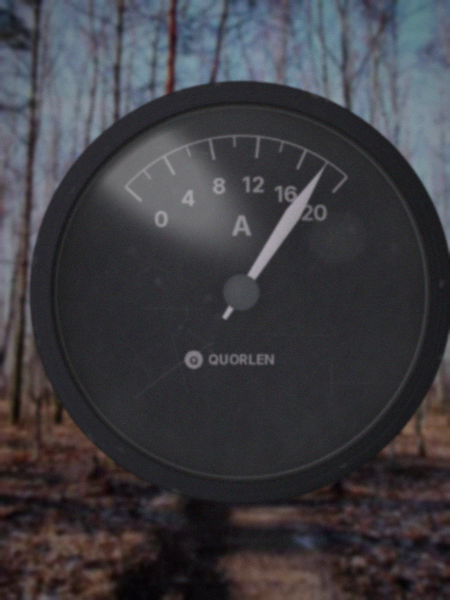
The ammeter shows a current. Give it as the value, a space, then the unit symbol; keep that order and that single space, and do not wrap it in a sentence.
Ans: 18 A
